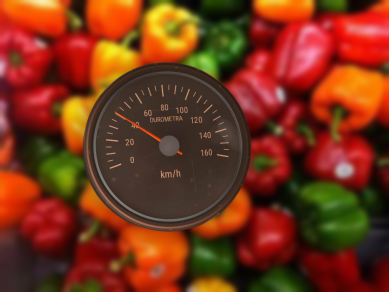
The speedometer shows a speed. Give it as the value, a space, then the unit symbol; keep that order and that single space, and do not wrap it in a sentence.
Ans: 40 km/h
